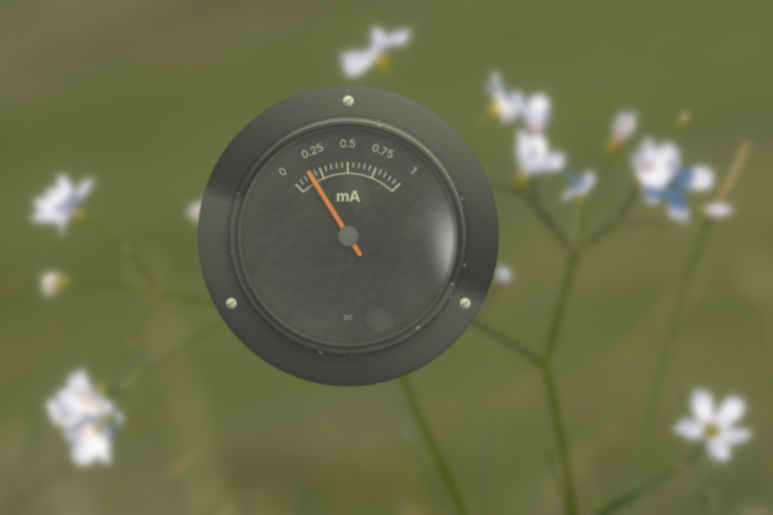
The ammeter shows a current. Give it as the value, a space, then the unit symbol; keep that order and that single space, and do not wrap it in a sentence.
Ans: 0.15 mA
